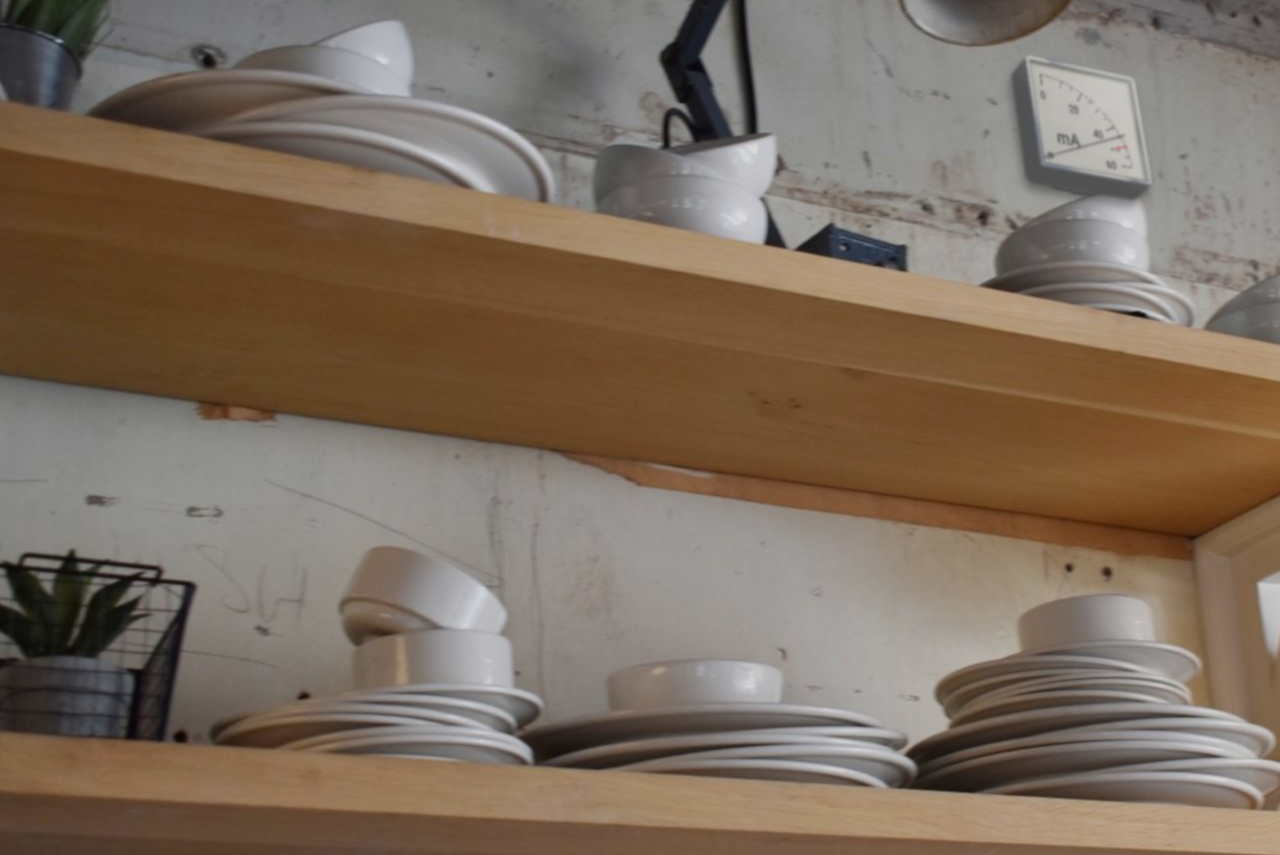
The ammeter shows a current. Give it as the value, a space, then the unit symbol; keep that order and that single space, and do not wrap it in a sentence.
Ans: 45 mA
